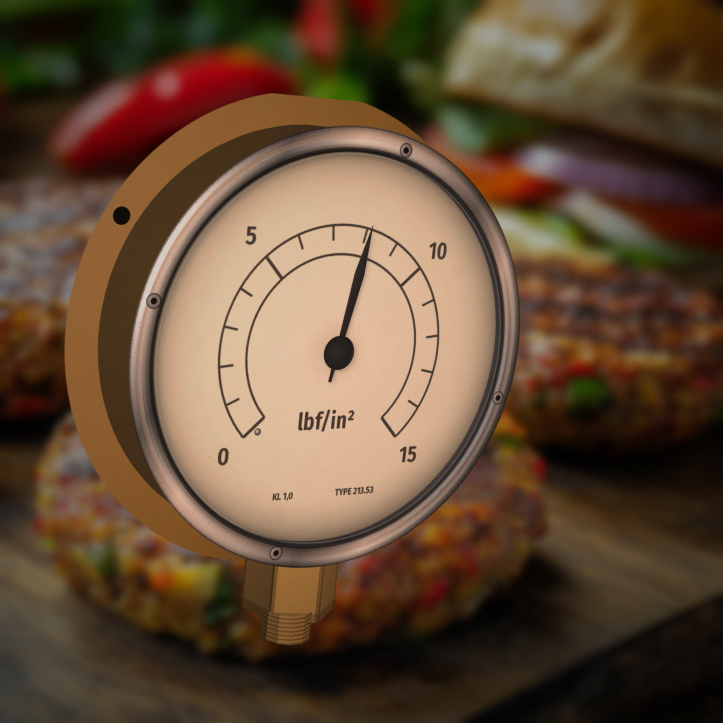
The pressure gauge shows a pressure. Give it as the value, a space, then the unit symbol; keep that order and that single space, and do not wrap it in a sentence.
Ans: 8 psi
